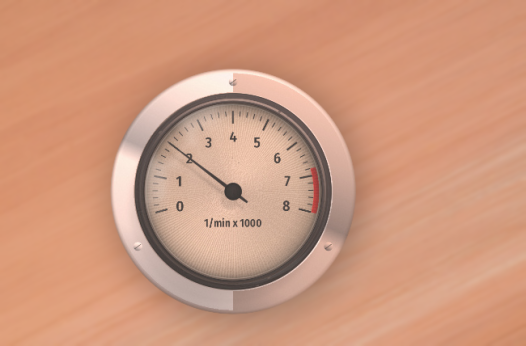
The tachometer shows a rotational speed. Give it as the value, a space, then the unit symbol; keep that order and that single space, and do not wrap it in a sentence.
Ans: 2000 rpm
